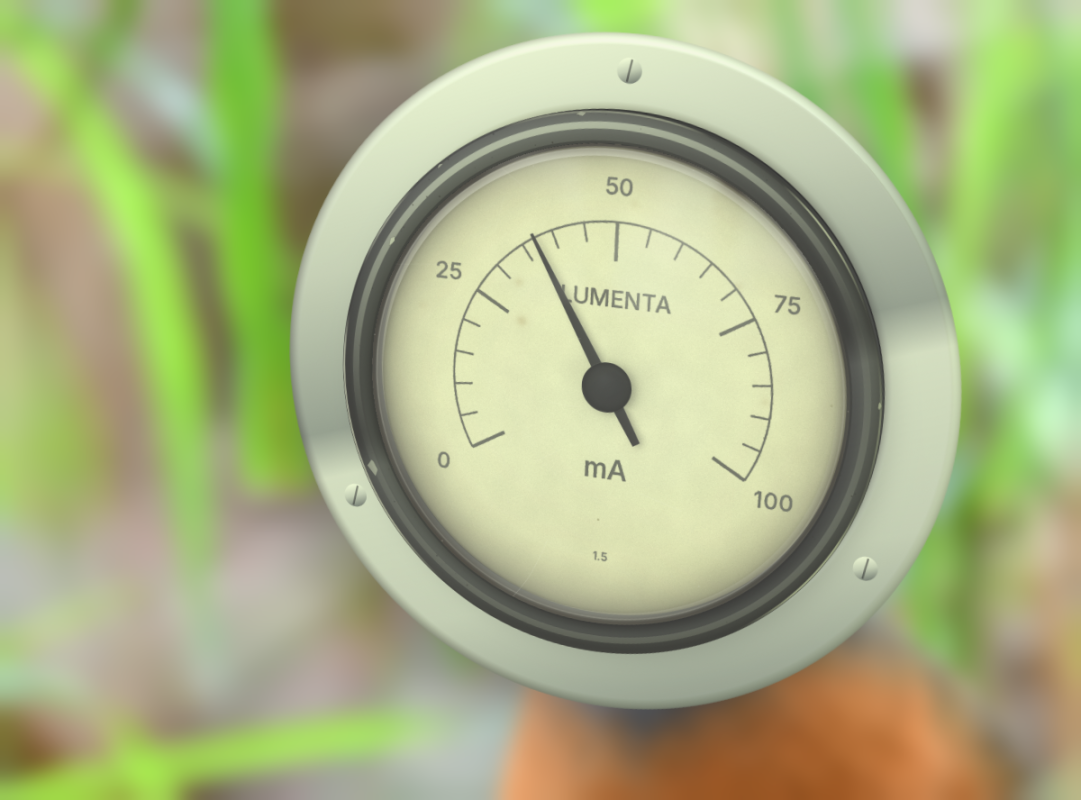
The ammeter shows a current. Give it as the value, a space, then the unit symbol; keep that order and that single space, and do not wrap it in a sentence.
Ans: 37.5 mA
